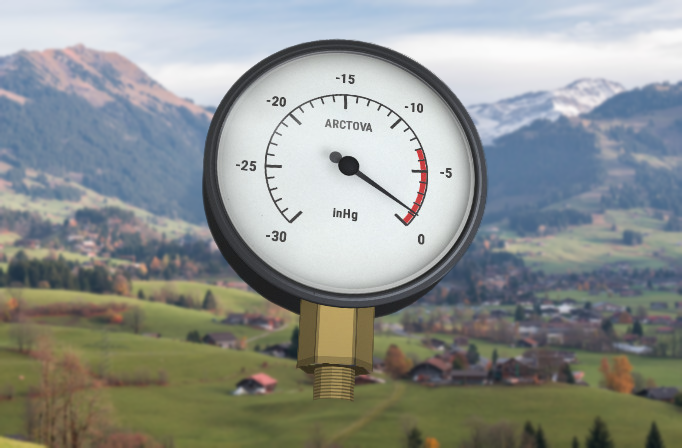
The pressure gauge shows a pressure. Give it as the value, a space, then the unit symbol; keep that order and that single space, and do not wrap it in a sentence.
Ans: -1 inHg
